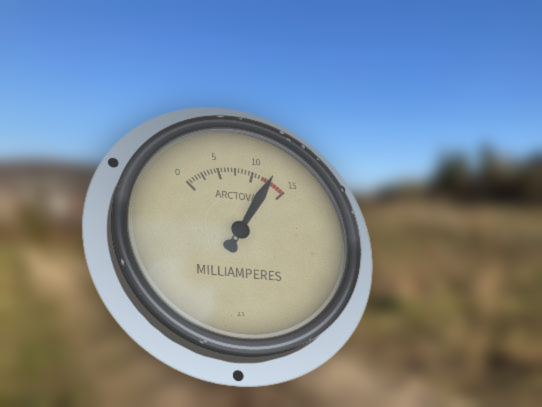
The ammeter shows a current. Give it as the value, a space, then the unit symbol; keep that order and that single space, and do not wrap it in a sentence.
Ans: 12.5 mA
